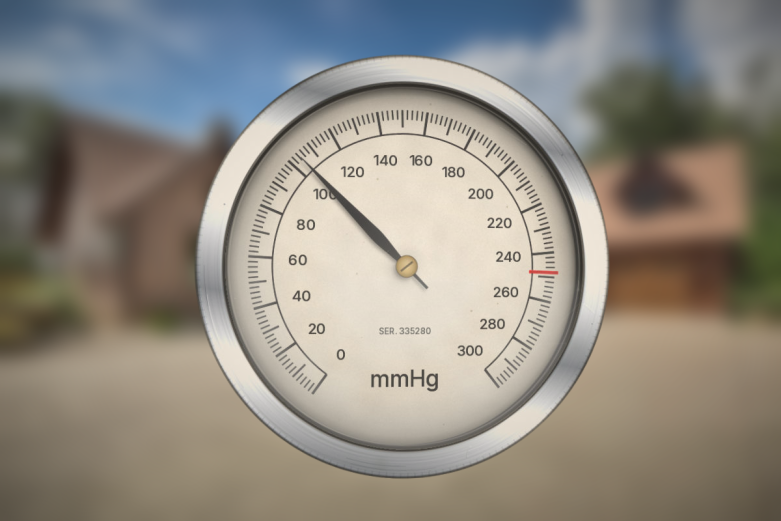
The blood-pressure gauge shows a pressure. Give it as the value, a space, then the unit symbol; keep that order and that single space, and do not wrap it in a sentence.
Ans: 104 mmHg
